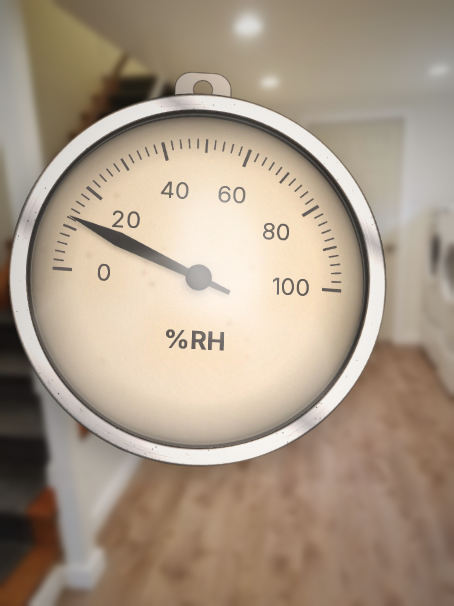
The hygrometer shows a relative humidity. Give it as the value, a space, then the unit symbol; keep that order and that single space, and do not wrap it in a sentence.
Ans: 12 %
